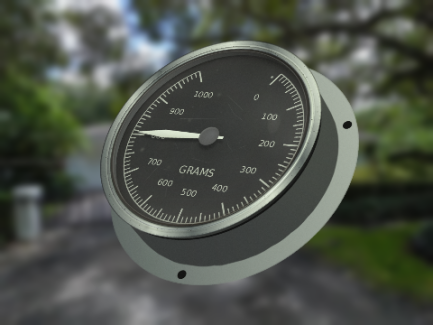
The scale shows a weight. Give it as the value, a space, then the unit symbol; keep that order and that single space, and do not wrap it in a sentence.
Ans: 800 g
